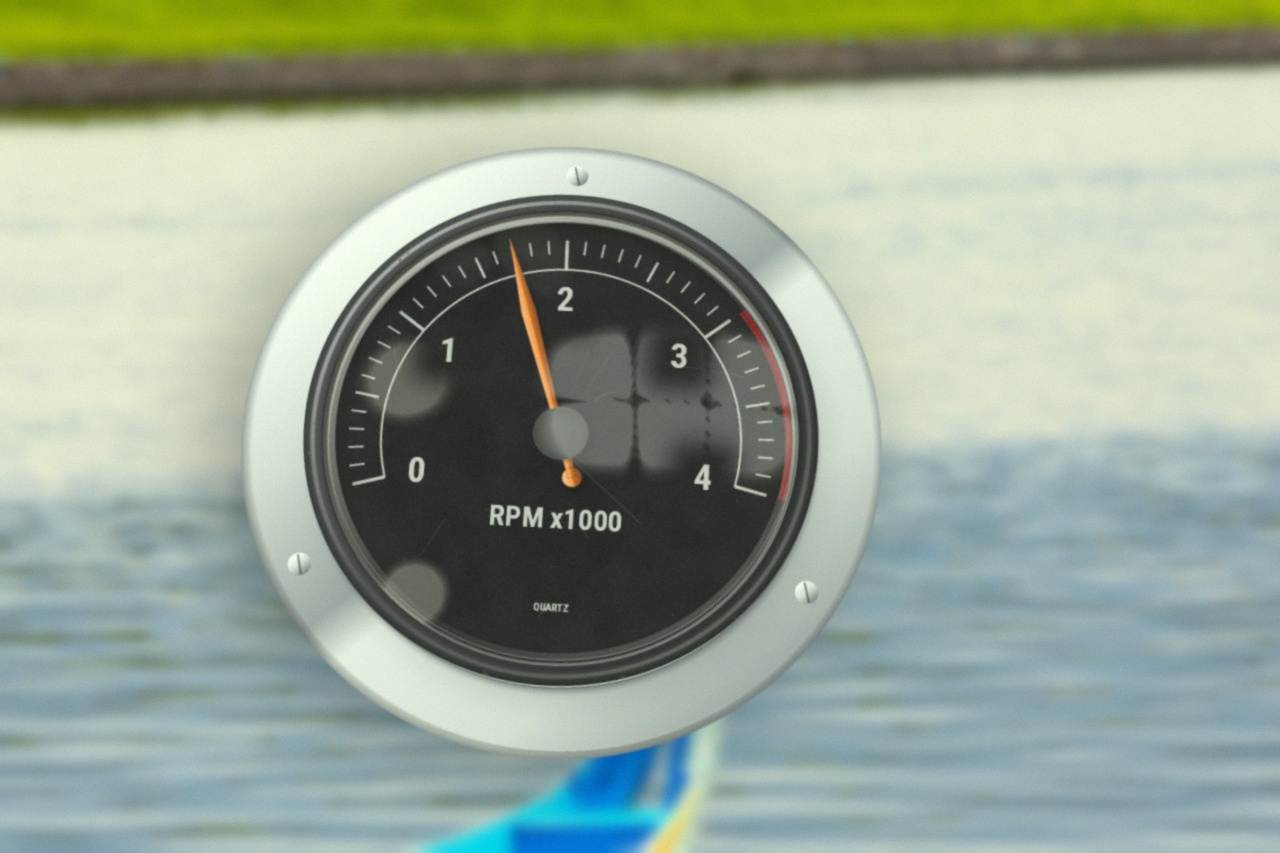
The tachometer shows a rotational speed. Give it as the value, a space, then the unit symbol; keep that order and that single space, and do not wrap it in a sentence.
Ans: 1700 rpm
